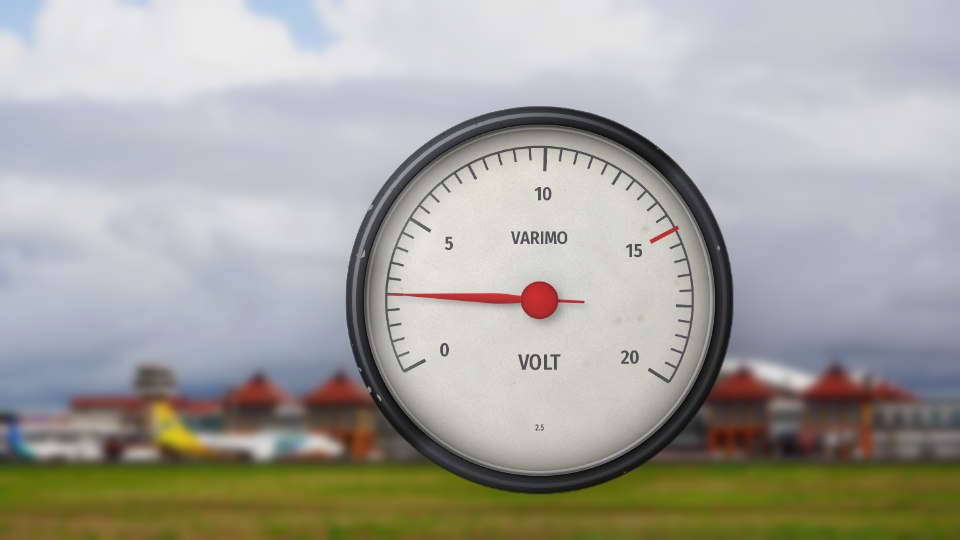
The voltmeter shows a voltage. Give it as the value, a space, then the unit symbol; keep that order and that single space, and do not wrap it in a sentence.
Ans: 2.5 V
